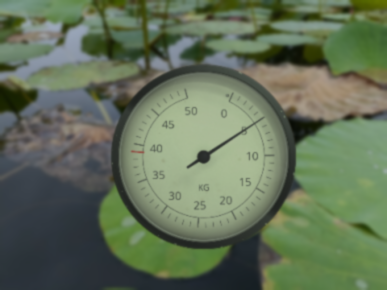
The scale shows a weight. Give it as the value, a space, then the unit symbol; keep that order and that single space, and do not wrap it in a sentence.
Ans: 5 kg
